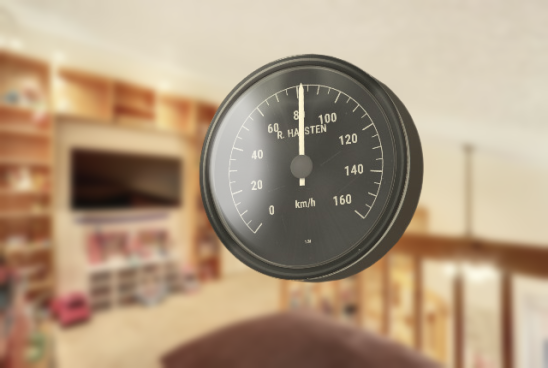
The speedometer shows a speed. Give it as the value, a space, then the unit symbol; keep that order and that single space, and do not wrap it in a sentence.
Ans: 82.5 km/h
